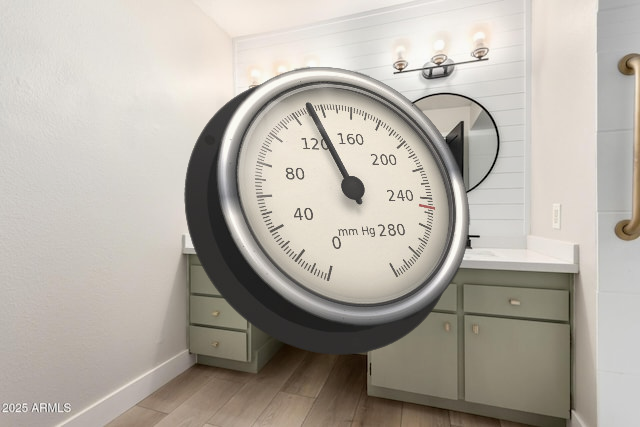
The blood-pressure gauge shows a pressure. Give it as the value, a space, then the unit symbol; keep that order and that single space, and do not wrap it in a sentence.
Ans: 130 mmHg
